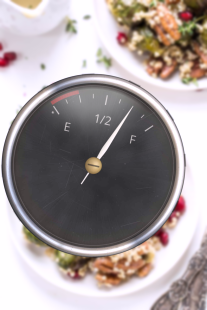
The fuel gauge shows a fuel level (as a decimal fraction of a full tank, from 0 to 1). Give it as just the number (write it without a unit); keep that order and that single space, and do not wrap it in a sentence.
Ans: 0.75
